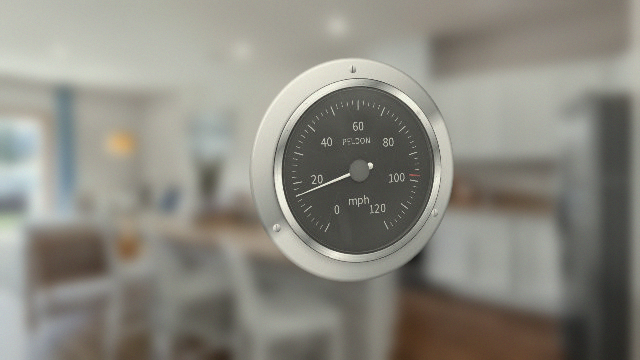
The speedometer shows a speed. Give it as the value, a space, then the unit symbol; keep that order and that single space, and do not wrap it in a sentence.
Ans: 16 mph
